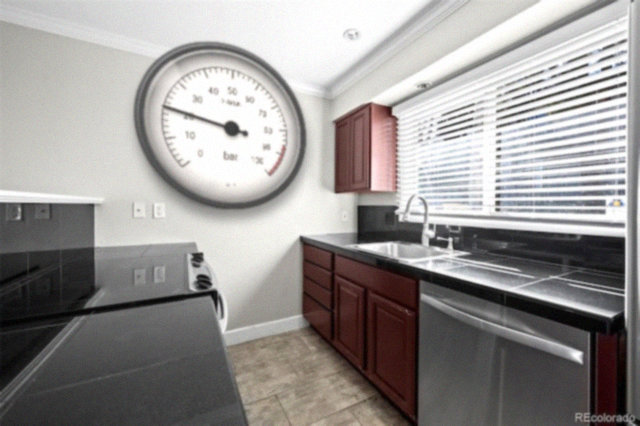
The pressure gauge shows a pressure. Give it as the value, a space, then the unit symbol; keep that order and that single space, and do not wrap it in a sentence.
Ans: 20 bar
